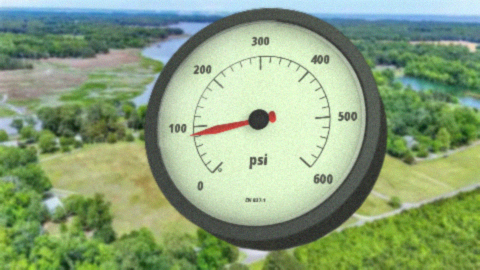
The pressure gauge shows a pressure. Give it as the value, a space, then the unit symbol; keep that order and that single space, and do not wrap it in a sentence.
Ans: 80 psi
